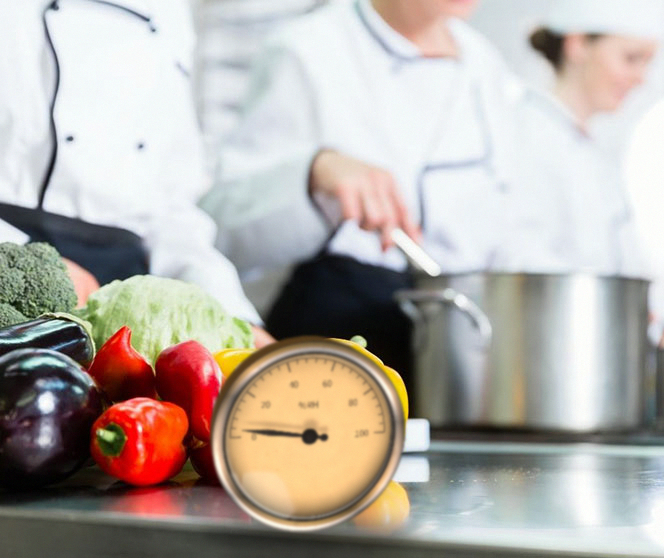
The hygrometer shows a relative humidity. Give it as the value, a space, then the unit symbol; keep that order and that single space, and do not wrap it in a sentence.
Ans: 4 %
